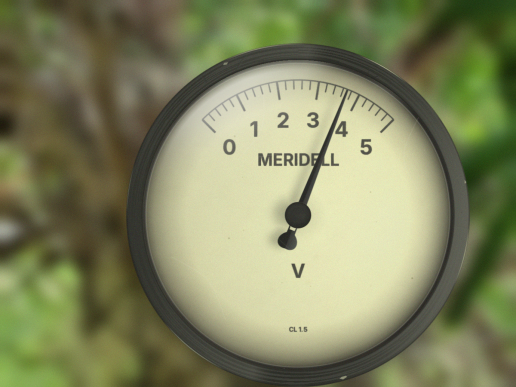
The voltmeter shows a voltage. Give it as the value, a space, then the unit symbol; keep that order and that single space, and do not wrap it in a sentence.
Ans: 3.7 V
